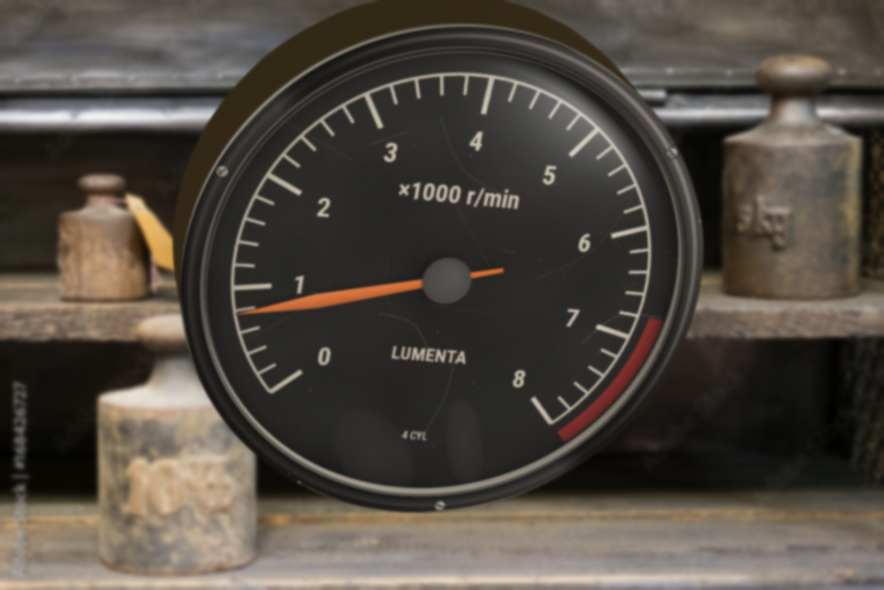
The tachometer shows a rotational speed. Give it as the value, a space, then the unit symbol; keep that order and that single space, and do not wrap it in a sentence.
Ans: 800 rpm
